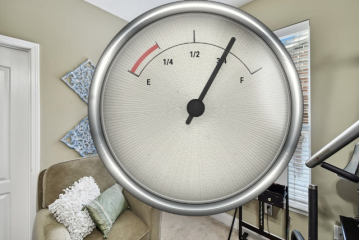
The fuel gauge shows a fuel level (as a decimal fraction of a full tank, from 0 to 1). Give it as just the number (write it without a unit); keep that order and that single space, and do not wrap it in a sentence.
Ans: 0.75
